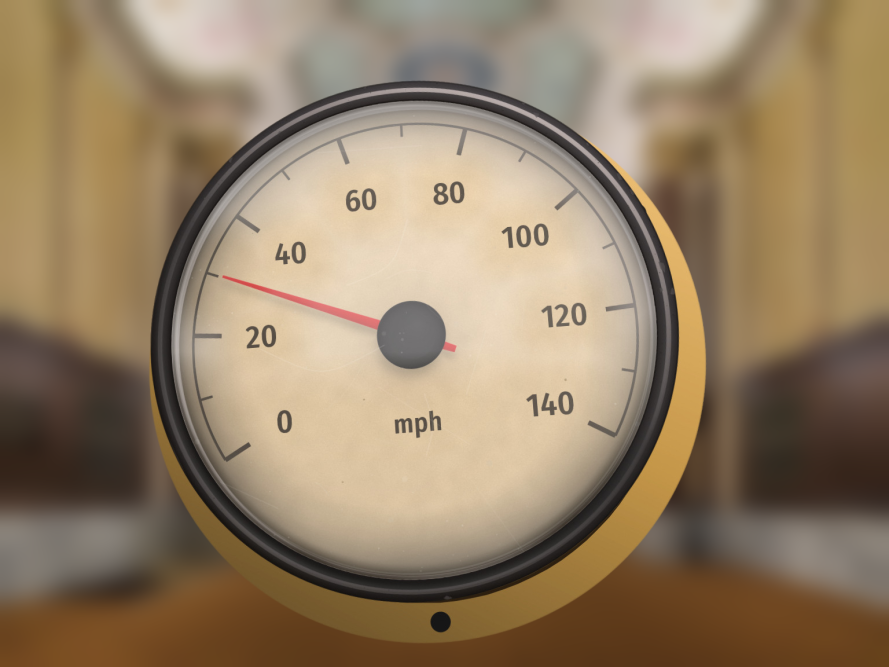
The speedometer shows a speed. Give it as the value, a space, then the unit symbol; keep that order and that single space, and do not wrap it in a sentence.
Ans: 30 mph
